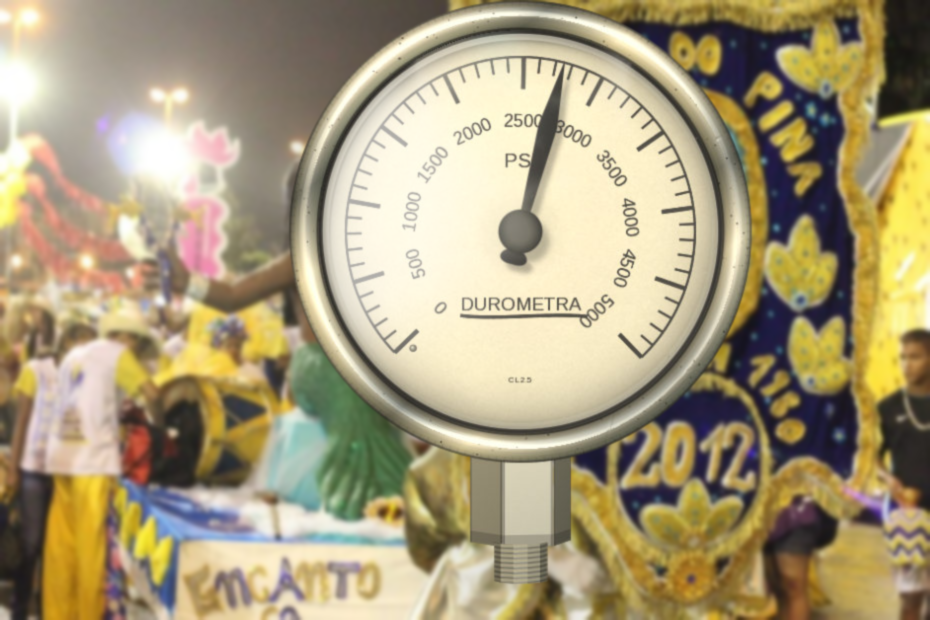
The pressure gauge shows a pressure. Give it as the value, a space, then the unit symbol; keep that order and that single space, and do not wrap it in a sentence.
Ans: 2750 psi
